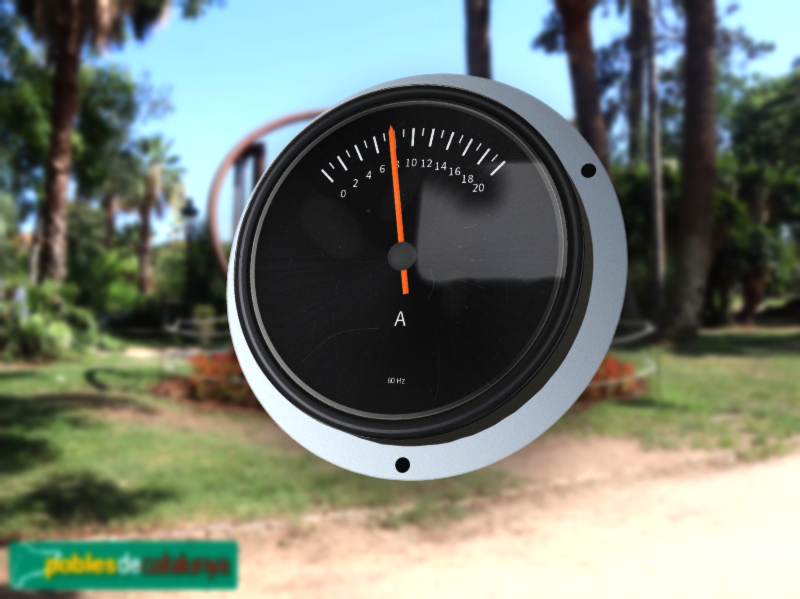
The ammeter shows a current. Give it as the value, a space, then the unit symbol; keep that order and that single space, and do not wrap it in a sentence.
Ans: 8 A
